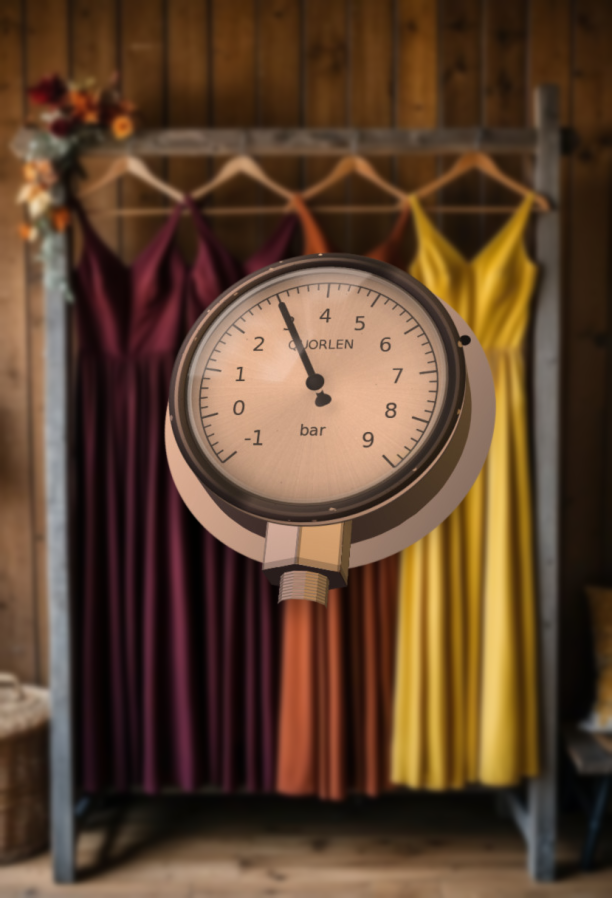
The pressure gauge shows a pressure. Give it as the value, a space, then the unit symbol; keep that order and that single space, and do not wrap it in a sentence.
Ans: 3 bar
